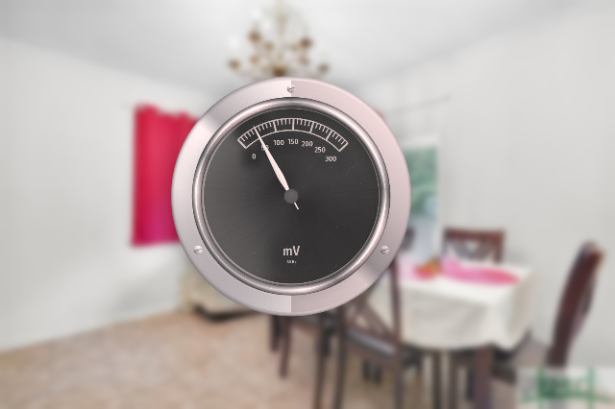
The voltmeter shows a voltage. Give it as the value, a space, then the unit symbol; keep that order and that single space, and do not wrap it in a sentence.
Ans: 50 mV
